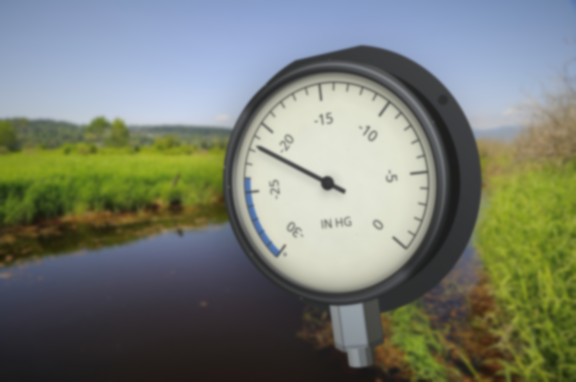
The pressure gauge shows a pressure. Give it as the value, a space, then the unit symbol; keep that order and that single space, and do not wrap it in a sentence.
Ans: -21.5 inHg
